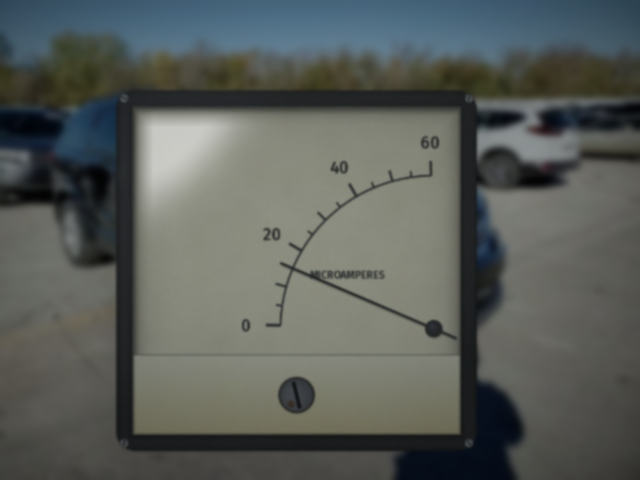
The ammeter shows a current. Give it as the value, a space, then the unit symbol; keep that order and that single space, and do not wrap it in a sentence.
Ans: 15 µA
